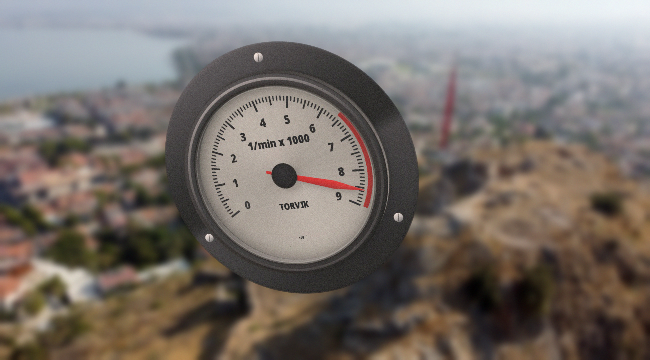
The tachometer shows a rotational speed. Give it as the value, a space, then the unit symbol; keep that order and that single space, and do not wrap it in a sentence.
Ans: 8500 rpm
